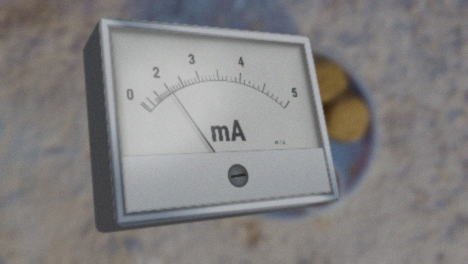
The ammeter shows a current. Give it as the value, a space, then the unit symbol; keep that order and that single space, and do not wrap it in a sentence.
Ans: 2 mA
